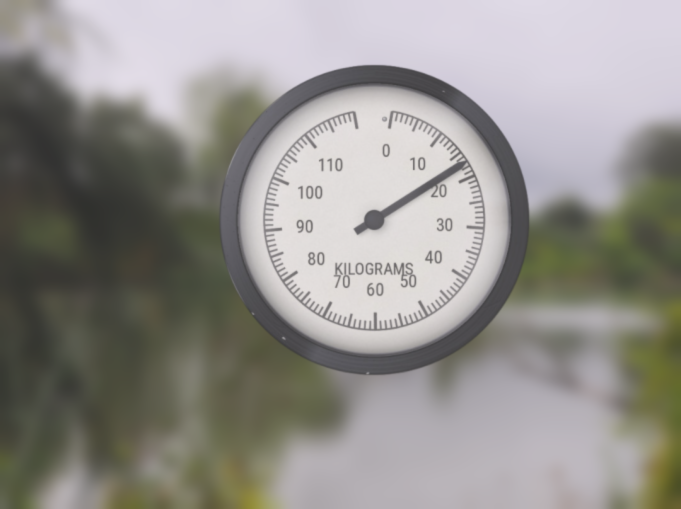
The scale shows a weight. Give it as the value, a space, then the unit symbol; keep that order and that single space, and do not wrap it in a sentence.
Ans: 17 kg
